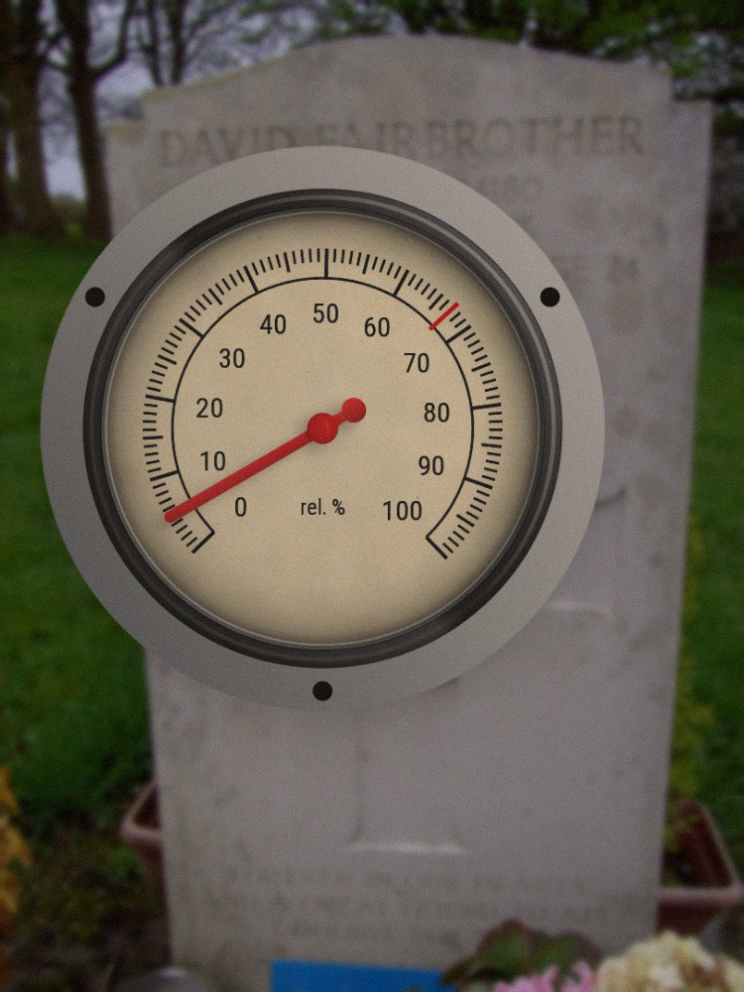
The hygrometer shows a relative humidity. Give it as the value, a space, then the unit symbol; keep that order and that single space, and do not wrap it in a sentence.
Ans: 5 %
